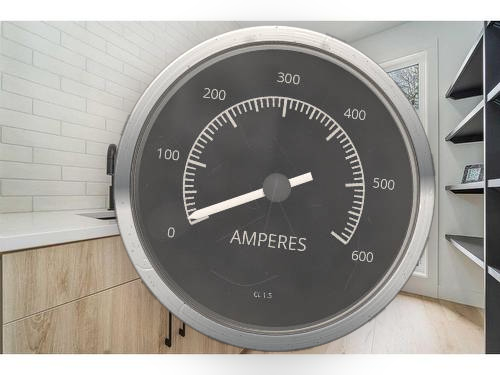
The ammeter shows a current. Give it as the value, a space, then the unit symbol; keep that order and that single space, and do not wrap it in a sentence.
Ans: 10 A
